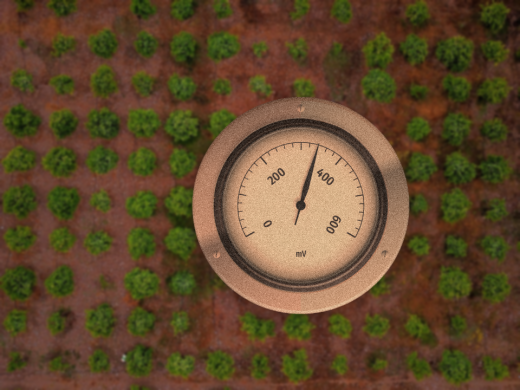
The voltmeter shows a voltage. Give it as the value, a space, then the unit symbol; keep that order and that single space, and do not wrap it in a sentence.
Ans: 340 mV
